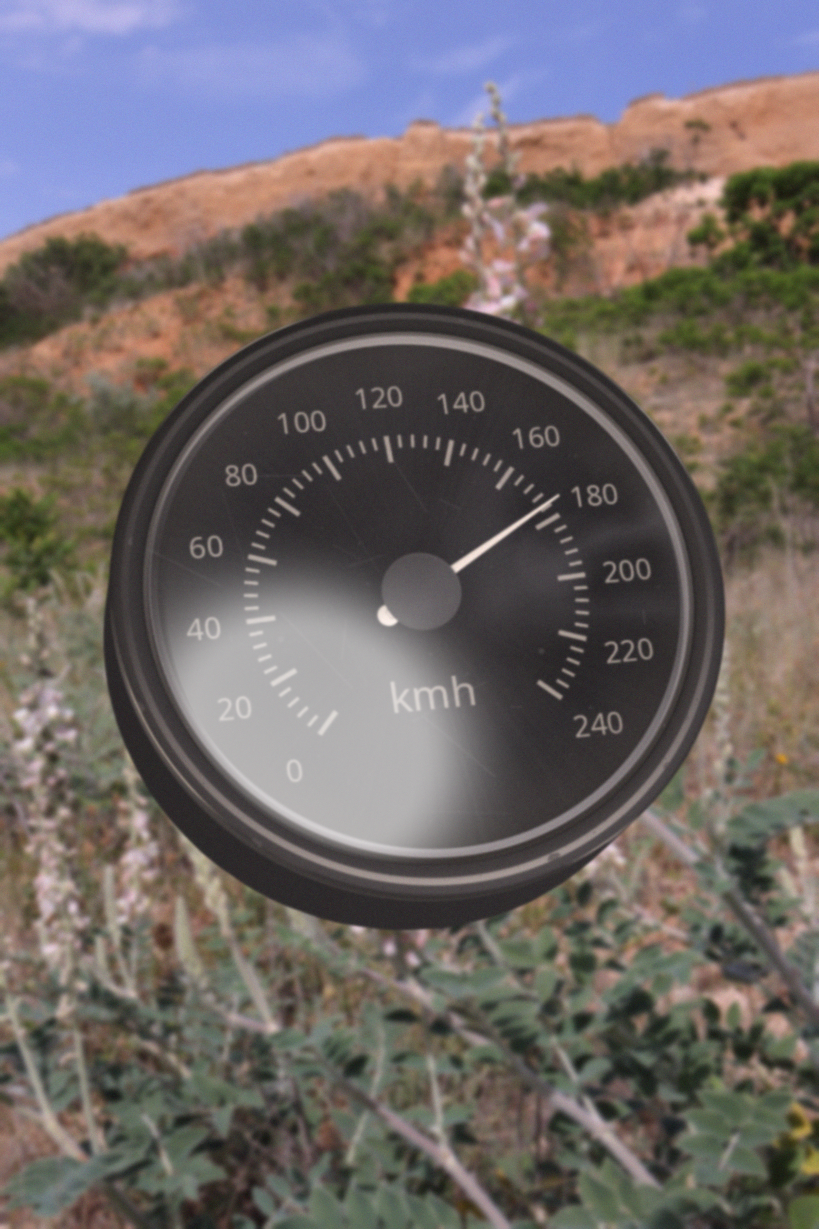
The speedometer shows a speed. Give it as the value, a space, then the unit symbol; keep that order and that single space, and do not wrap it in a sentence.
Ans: 176 km/h
